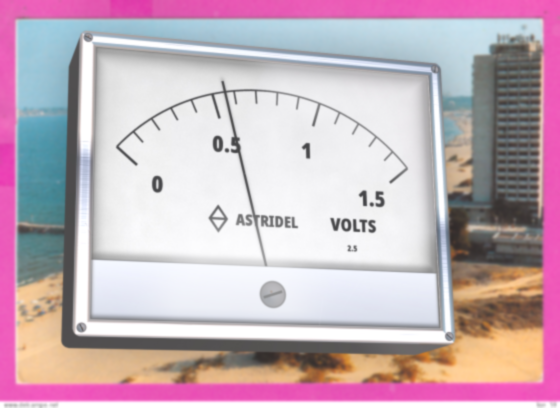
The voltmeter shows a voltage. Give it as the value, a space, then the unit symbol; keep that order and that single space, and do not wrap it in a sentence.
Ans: 0.55 V
